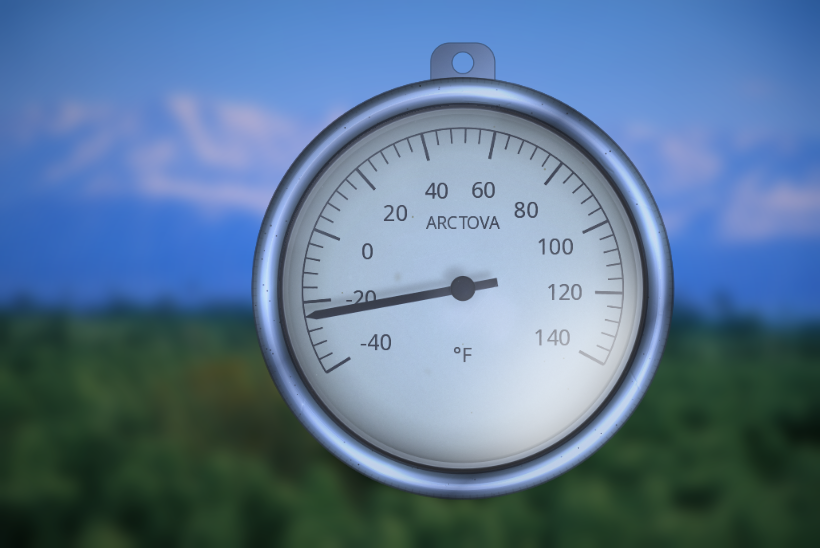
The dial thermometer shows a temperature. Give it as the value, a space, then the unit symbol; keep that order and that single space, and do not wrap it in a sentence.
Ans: -24 °F
